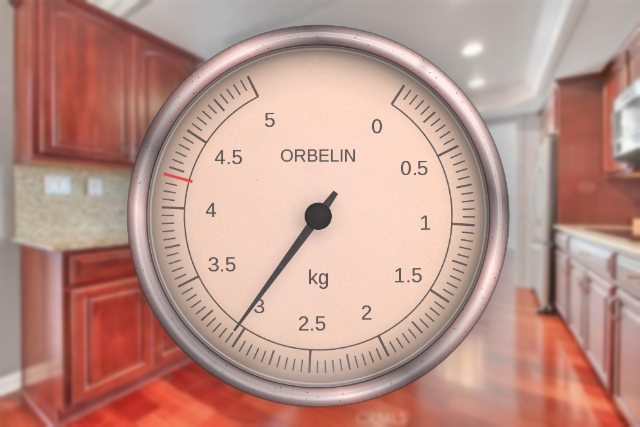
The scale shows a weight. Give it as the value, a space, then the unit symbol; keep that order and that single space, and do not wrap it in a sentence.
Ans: 3.05 kg
